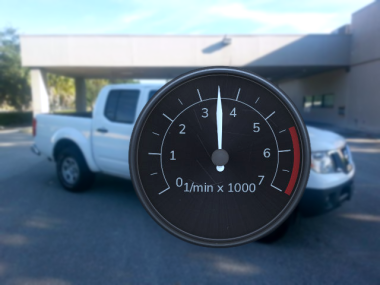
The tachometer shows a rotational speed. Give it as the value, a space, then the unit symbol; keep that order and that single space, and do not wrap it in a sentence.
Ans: 3500 rpm
